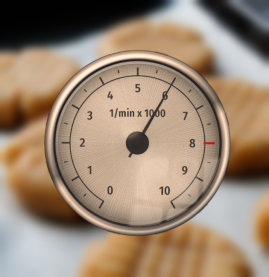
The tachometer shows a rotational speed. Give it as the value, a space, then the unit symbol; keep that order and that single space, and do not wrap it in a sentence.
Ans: 6000 rpm
